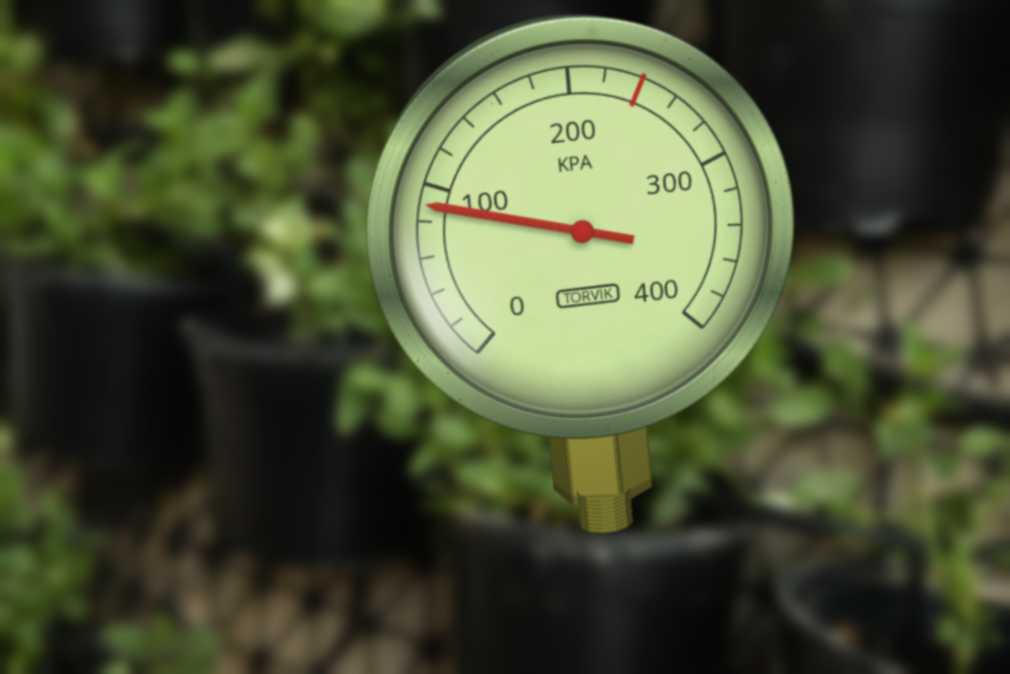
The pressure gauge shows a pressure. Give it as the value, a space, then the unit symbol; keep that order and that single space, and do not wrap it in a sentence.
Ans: 90 kPa
